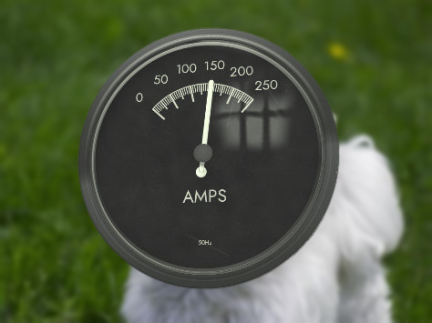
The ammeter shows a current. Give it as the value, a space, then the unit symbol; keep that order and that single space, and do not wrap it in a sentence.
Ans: 150 A
